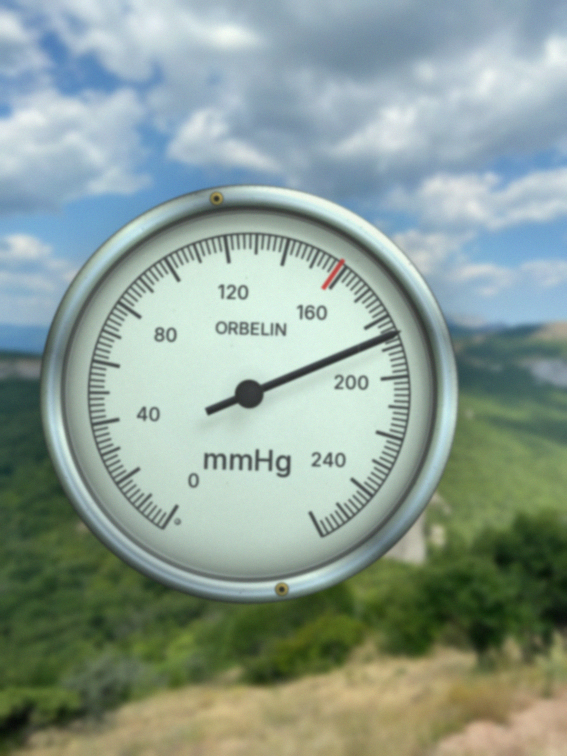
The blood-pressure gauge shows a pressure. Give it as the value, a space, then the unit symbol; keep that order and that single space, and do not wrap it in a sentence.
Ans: 186 mmHg
